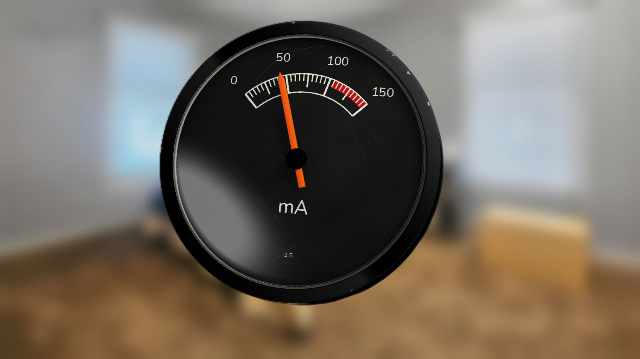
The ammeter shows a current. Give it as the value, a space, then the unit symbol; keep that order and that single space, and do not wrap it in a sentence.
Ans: 45 mA
